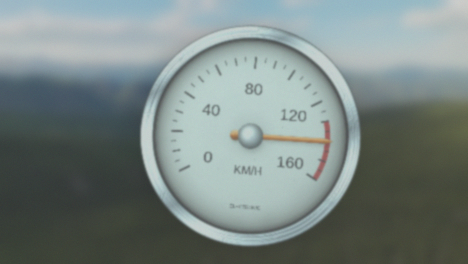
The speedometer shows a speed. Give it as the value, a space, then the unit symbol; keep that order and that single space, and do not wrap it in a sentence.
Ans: 140 km/h
